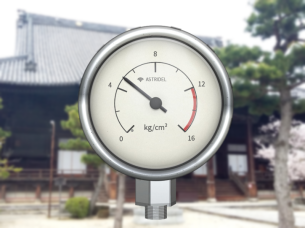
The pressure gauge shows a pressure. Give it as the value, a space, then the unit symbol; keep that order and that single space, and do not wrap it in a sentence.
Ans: 5 kg/cm²
